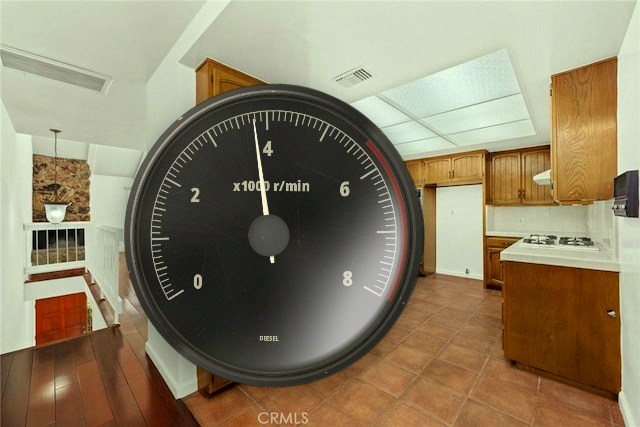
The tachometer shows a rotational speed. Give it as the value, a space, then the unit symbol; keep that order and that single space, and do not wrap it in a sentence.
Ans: 3800 rpm
